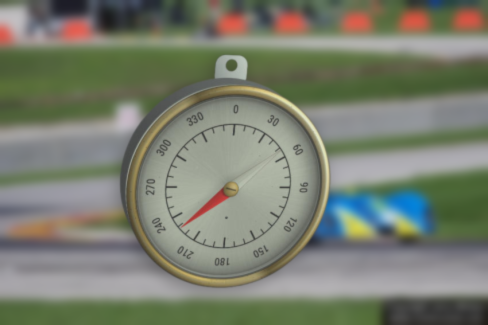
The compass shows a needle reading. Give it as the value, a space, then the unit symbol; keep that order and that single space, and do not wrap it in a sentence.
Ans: 230 °
